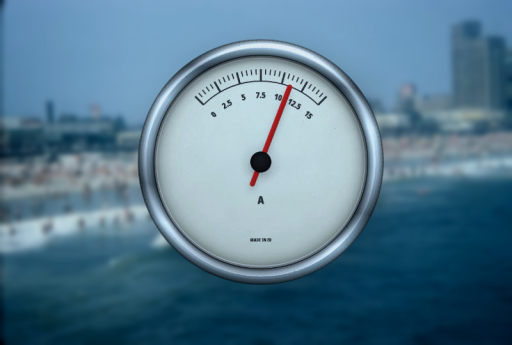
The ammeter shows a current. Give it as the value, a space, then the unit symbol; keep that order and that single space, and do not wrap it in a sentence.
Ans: 11 A
